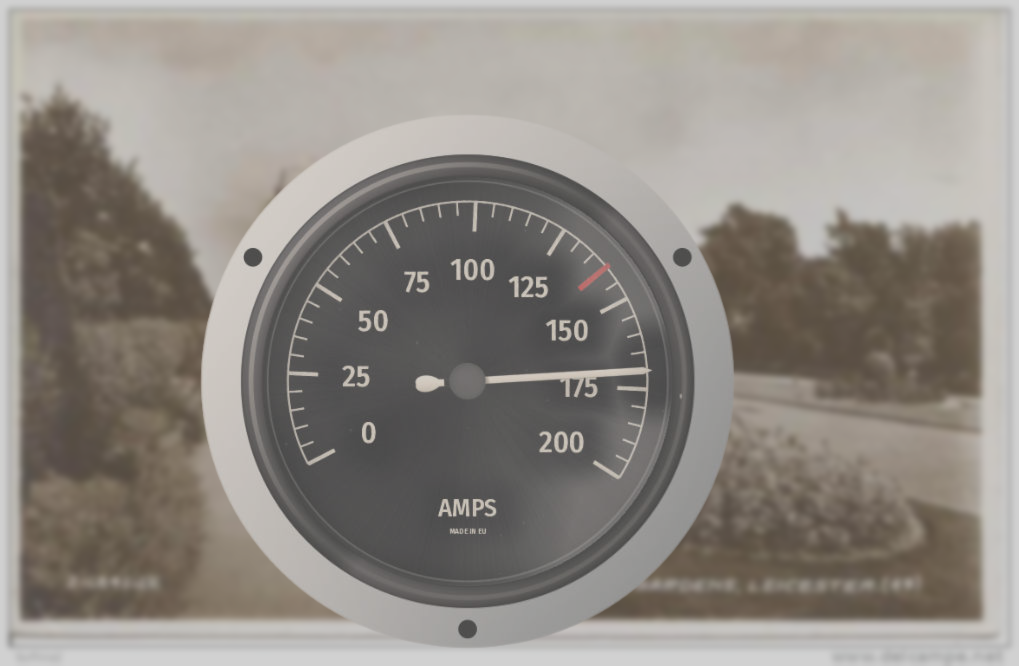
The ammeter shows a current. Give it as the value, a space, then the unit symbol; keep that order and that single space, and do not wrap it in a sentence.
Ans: 170 A
